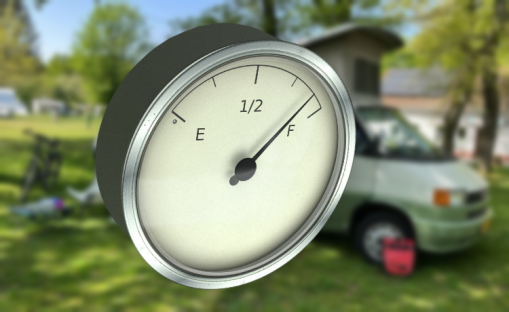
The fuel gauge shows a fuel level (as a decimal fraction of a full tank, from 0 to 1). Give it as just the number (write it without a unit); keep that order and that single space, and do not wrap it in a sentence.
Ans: 0.875
